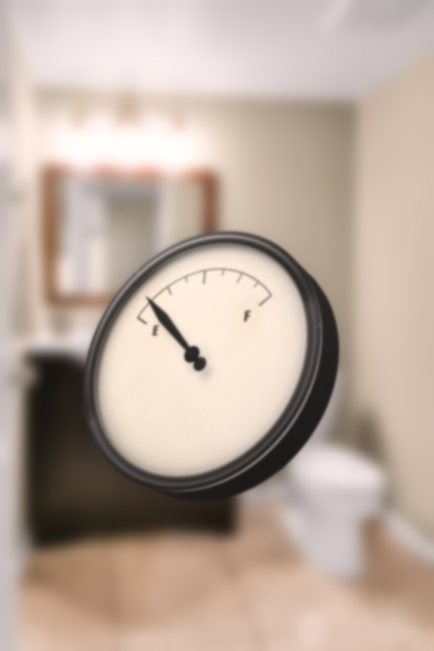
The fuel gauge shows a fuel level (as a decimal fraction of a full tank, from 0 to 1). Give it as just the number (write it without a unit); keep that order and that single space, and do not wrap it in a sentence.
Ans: 0.125
